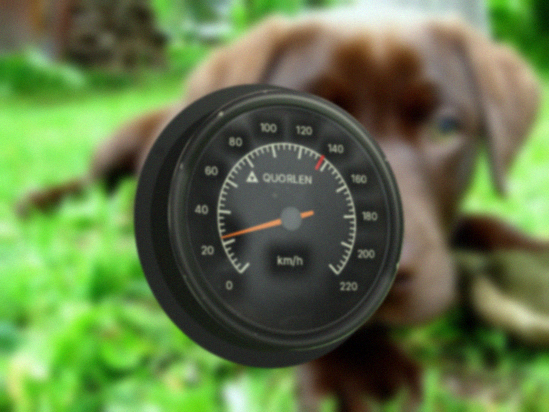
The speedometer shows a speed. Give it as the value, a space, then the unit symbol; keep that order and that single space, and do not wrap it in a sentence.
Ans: 24 km/h
